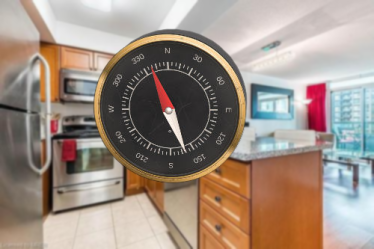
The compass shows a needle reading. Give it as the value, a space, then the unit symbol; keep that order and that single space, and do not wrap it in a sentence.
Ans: 340 °
